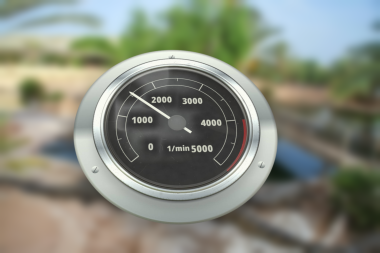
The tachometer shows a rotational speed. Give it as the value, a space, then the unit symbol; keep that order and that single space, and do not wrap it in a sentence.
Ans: 1500 rpm
